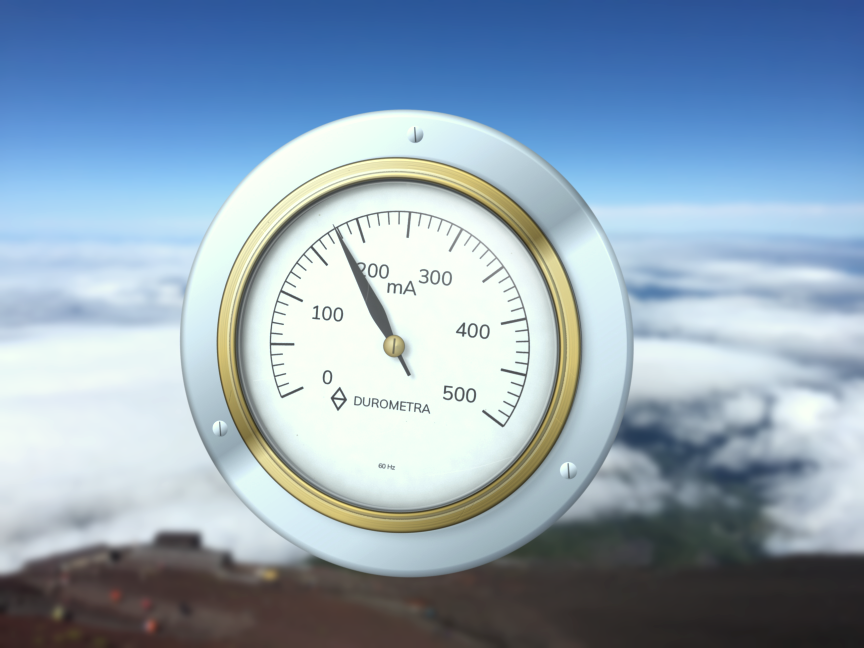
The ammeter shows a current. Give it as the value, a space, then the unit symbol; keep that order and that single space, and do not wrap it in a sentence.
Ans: 180 mA
